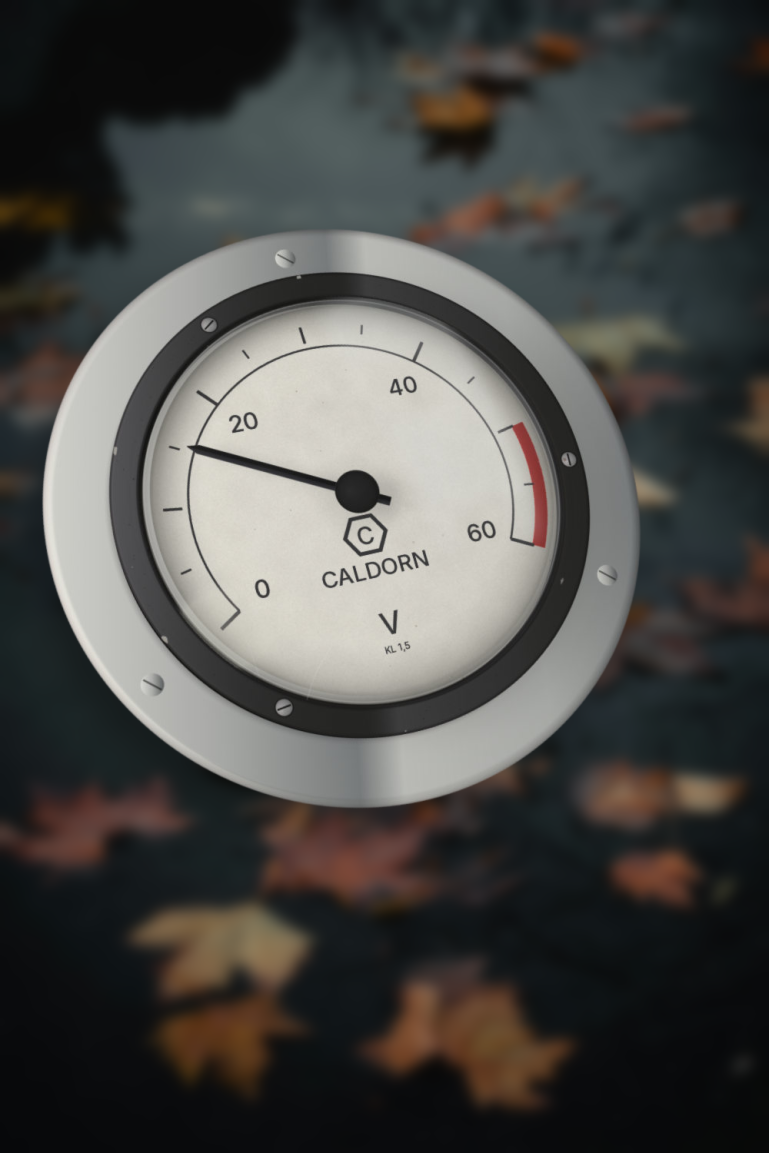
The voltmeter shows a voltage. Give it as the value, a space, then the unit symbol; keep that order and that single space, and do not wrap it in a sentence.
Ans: 15 V
